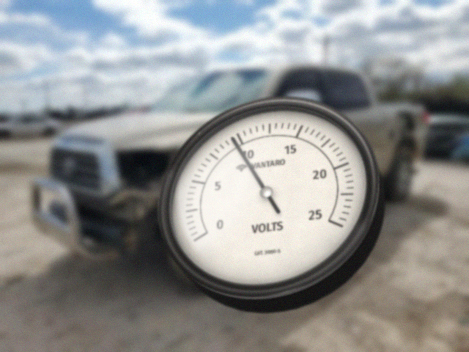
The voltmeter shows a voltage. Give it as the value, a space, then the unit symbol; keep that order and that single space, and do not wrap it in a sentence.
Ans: 9.5 V
